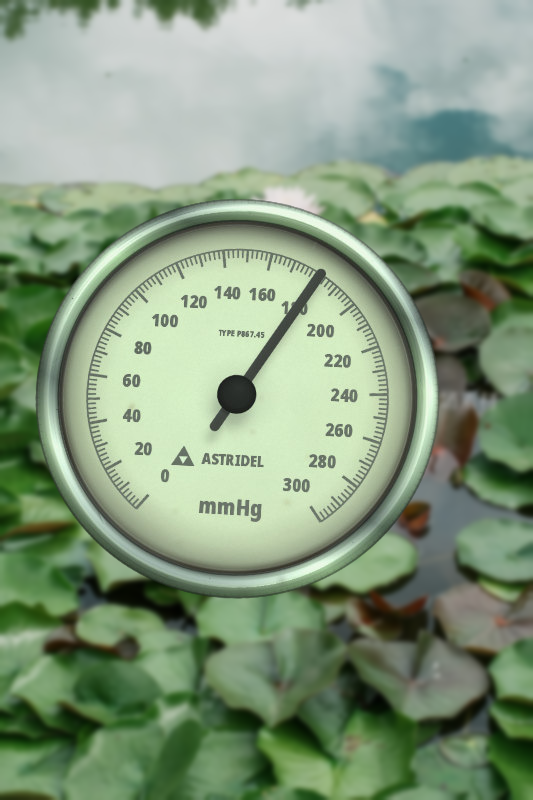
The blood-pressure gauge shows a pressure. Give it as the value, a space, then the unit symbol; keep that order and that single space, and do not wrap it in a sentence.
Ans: 182 mmHg
